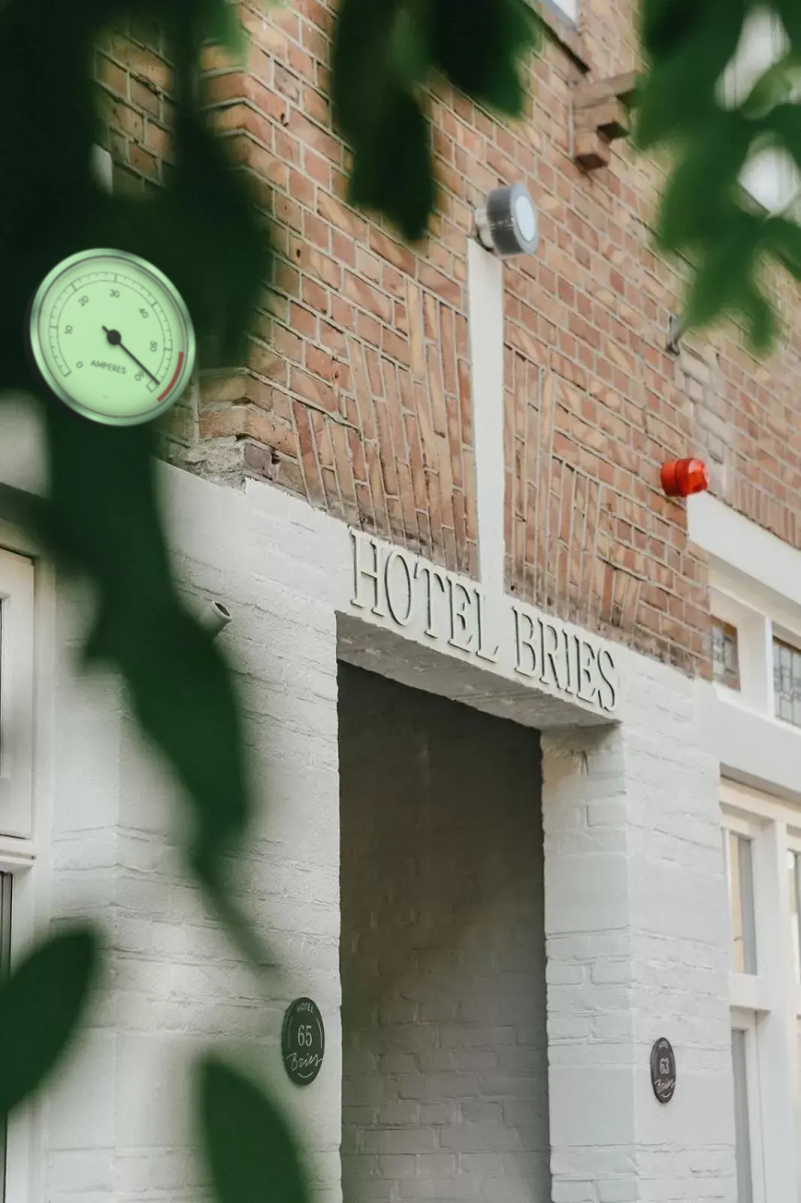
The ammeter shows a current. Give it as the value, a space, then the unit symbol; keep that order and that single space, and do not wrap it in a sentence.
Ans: 58 A
